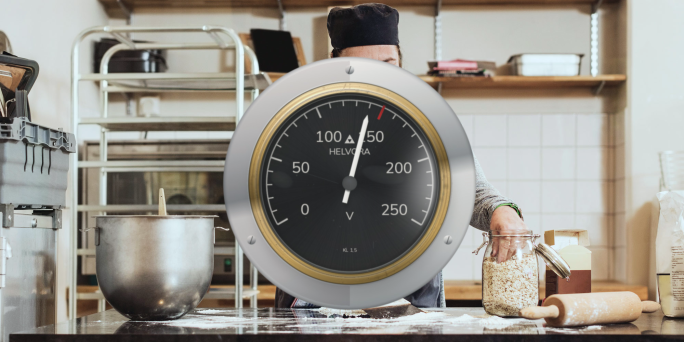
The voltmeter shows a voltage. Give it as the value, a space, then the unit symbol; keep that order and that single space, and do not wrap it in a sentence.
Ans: 140 V
